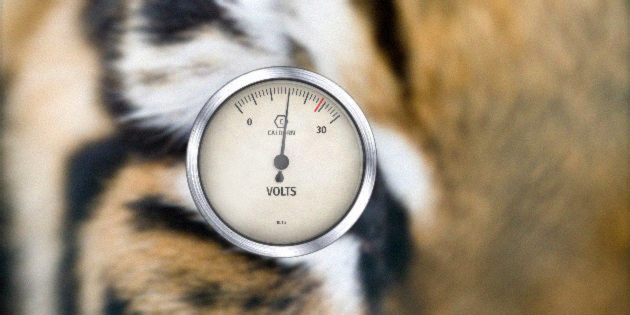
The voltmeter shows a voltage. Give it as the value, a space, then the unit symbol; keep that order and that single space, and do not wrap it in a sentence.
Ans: 15 V
